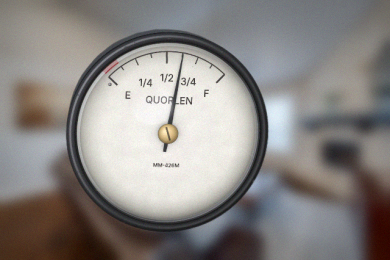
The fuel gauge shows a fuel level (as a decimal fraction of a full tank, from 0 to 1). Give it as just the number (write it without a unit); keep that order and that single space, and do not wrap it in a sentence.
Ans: 0.625
